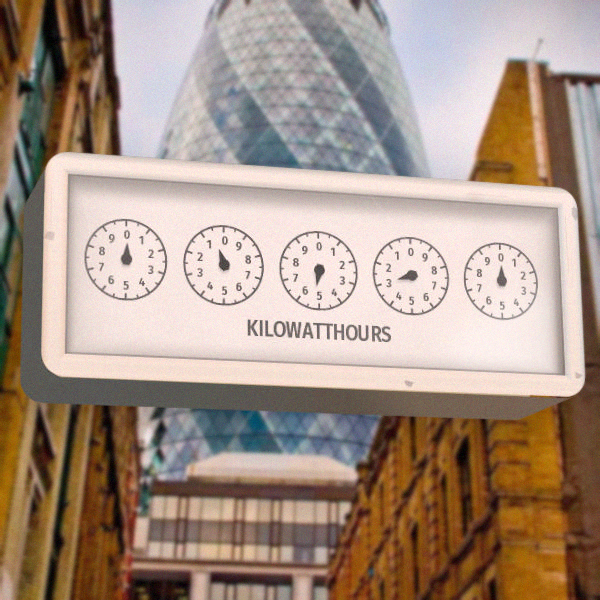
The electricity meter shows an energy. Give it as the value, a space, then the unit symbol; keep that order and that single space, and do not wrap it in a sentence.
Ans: 530 kWh
